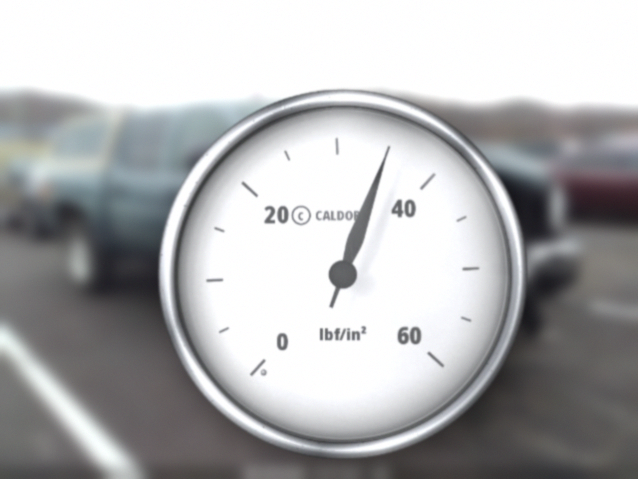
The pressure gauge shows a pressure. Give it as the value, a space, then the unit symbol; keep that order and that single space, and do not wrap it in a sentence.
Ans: 35 psi
